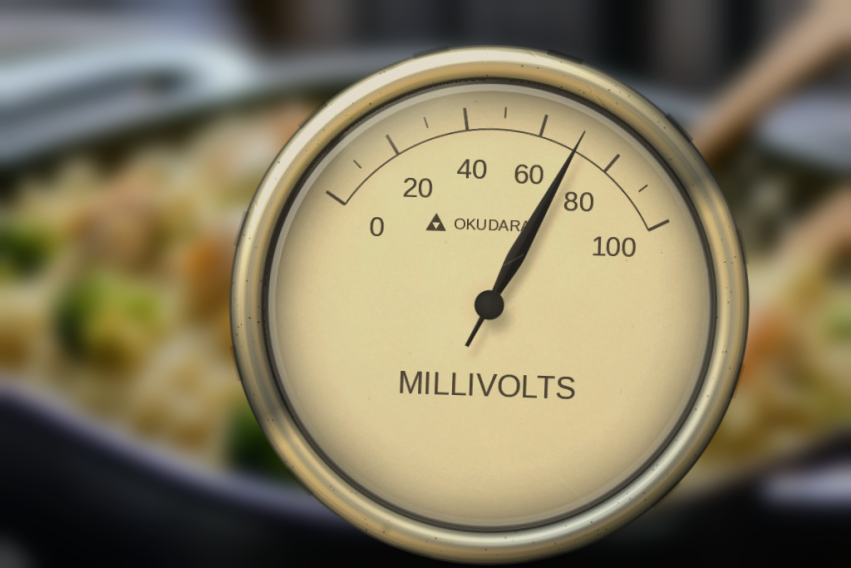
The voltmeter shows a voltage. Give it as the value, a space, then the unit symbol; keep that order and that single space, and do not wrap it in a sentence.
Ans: 70 mV
